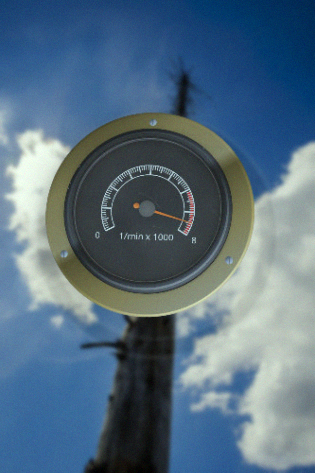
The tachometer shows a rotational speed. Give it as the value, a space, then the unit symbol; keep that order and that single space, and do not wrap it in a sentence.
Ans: 7500 rpm
